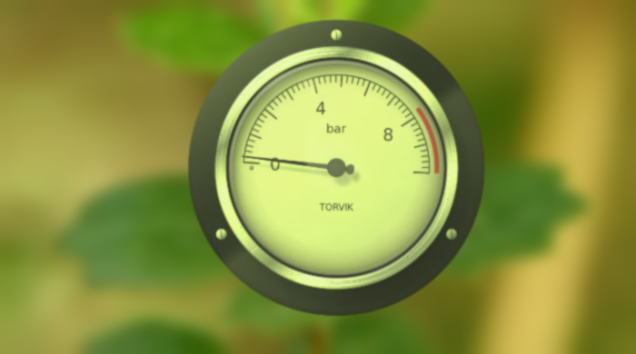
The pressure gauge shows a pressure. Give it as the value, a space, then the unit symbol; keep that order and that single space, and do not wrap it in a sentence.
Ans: 0.2 bar
